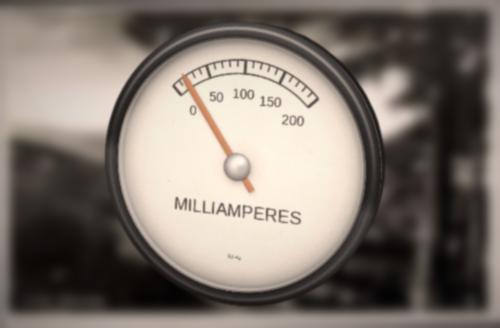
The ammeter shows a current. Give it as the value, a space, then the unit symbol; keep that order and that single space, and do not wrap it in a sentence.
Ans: 20 mA
